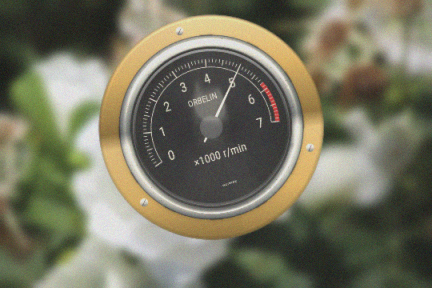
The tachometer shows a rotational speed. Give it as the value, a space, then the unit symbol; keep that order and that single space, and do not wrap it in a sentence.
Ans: 5000 rpm
